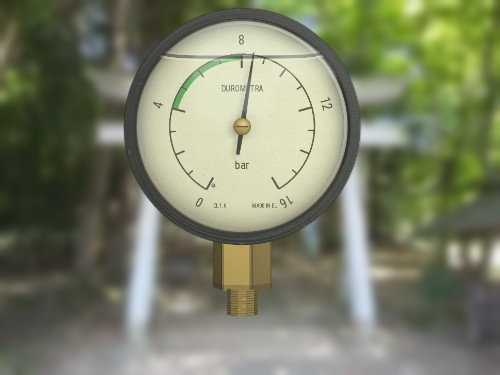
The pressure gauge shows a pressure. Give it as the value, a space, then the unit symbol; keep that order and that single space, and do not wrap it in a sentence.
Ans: 8.5 bar
